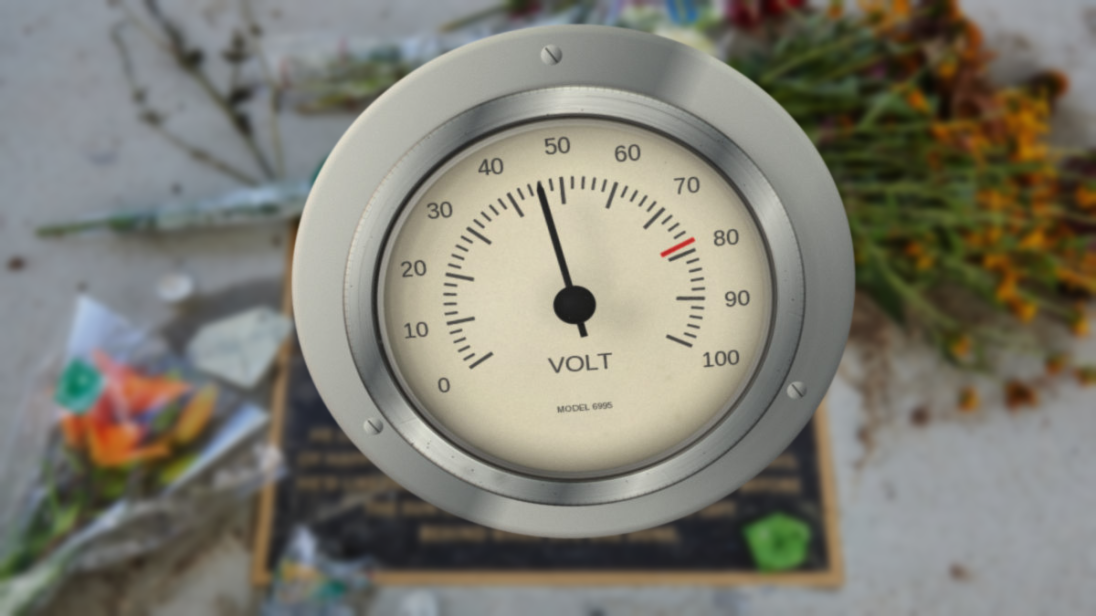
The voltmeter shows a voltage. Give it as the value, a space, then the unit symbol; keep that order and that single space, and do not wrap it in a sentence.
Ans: 46 V
